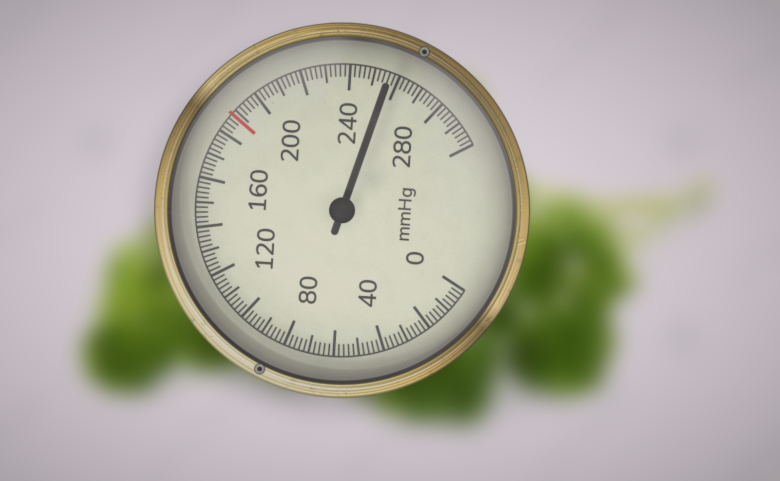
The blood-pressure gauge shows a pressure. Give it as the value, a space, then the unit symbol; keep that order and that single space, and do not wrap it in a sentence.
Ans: 256 mmHg
